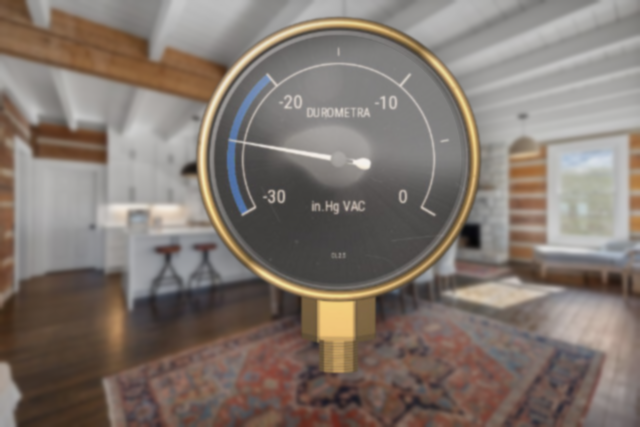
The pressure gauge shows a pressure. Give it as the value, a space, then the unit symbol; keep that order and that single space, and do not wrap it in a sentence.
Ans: -25 inHg
